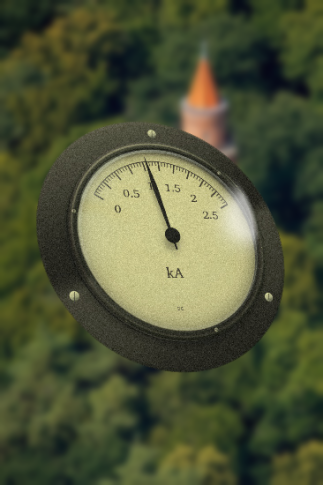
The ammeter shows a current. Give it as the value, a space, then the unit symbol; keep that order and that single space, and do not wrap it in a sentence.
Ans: 1 kA
